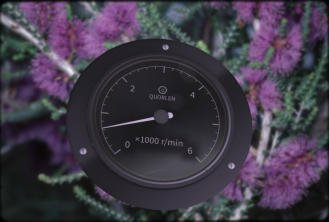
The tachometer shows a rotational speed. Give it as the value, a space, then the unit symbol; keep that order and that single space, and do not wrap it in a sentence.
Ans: 600 rpm
